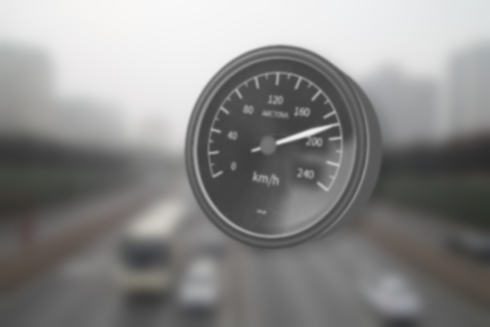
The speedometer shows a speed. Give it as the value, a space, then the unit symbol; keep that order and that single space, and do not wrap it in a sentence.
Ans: 190 km/h
